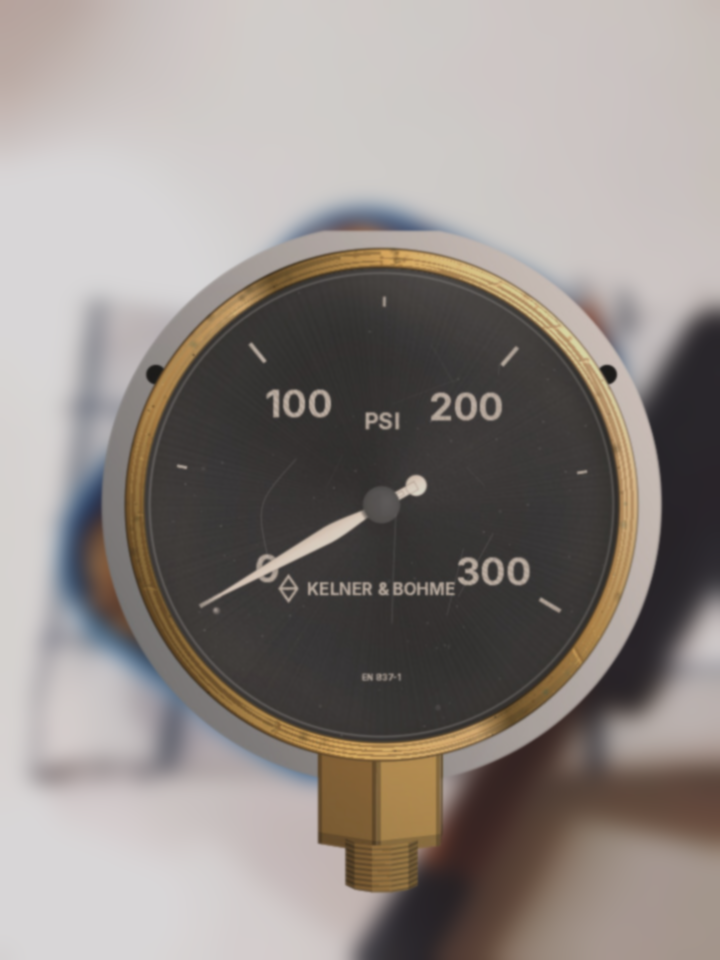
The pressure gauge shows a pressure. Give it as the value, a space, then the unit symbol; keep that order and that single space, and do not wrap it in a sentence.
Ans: 0 psi
